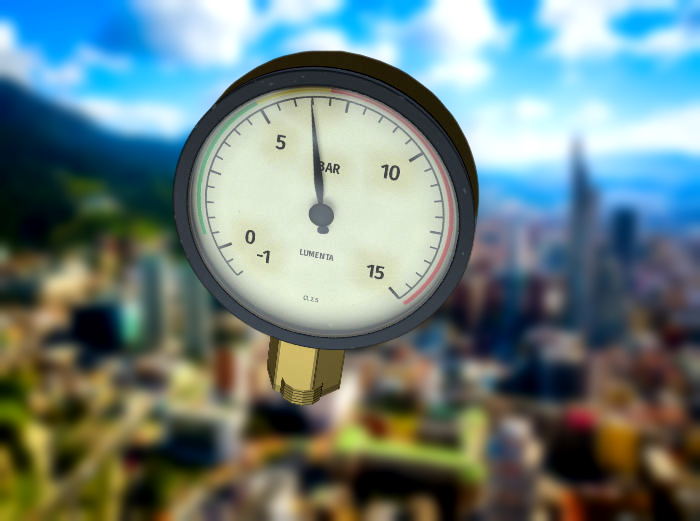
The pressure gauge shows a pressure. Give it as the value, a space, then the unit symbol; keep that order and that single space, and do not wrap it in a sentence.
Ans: 6.5 bar
